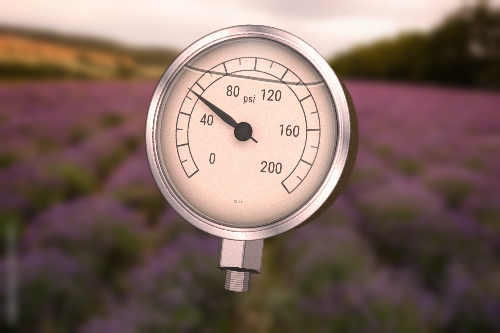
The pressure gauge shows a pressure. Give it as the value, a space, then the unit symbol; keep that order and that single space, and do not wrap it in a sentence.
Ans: 55 psi
